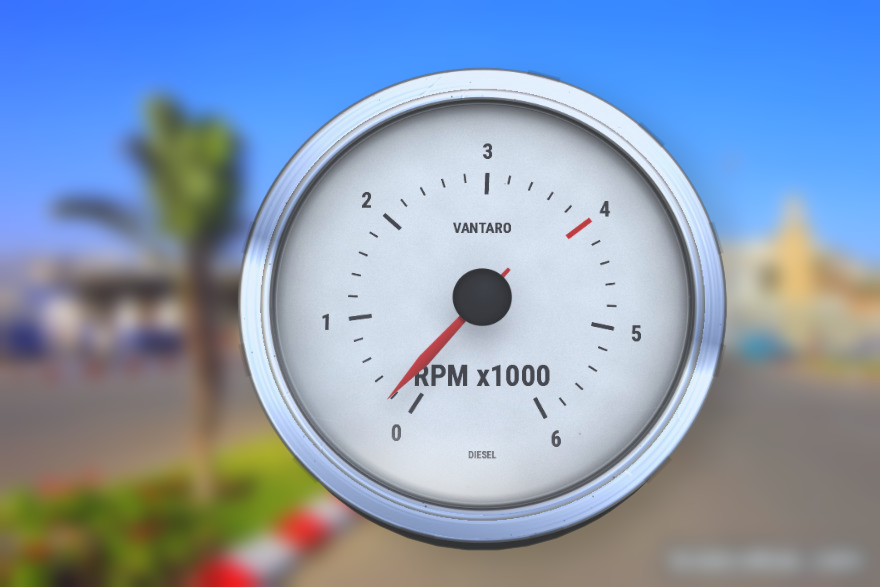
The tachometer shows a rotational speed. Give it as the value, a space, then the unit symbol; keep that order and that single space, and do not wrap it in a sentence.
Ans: 200 rpm
